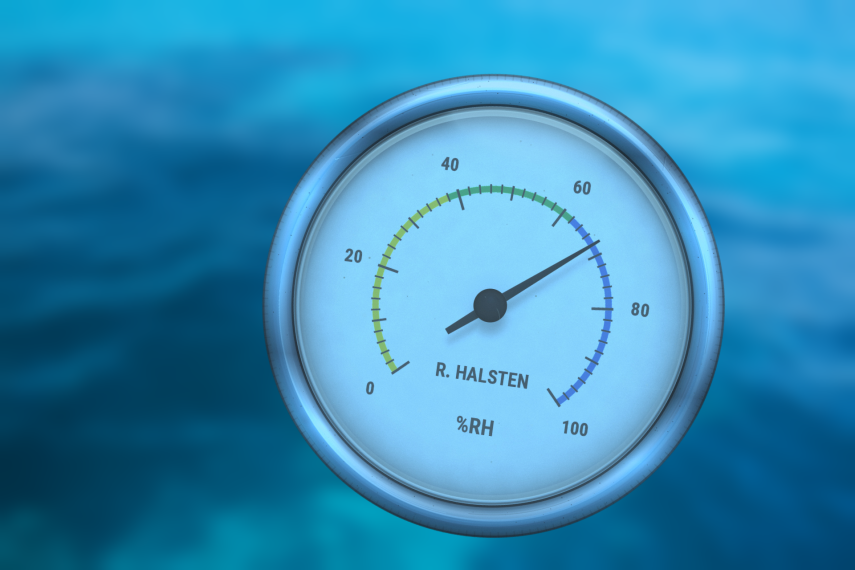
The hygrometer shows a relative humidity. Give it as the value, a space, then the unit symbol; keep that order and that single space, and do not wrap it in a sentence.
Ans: 68 %
